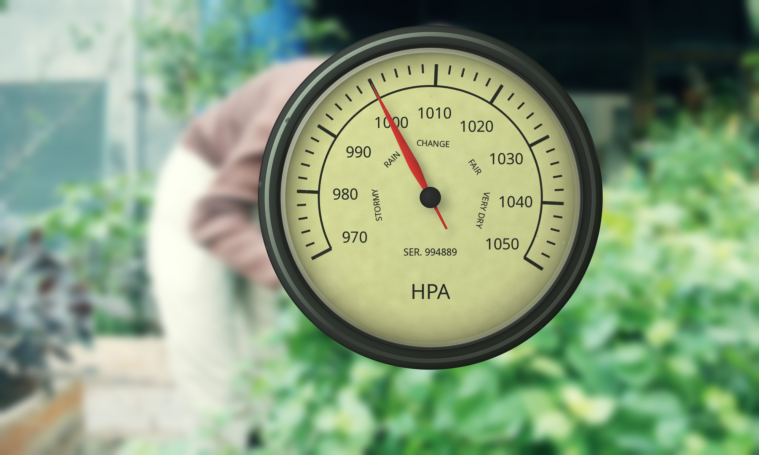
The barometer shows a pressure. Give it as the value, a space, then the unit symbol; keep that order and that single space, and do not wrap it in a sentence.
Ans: 1000 hPa
